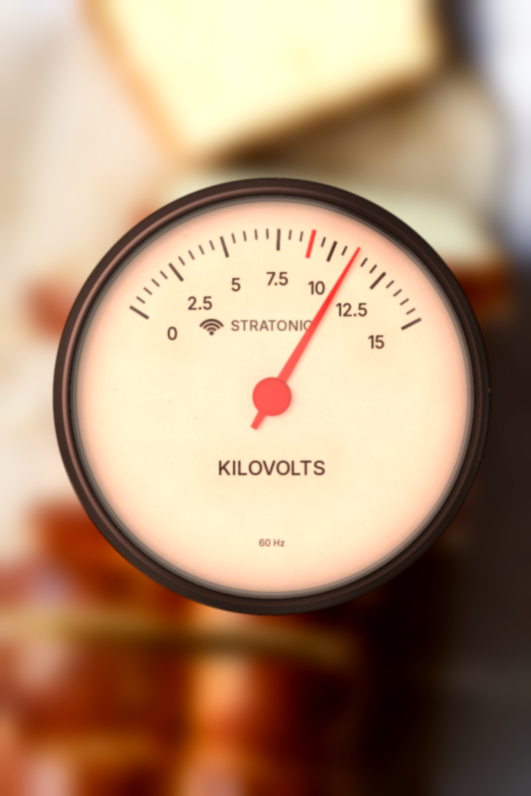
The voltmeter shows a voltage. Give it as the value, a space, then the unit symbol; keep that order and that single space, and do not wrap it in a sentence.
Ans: 11 kV
